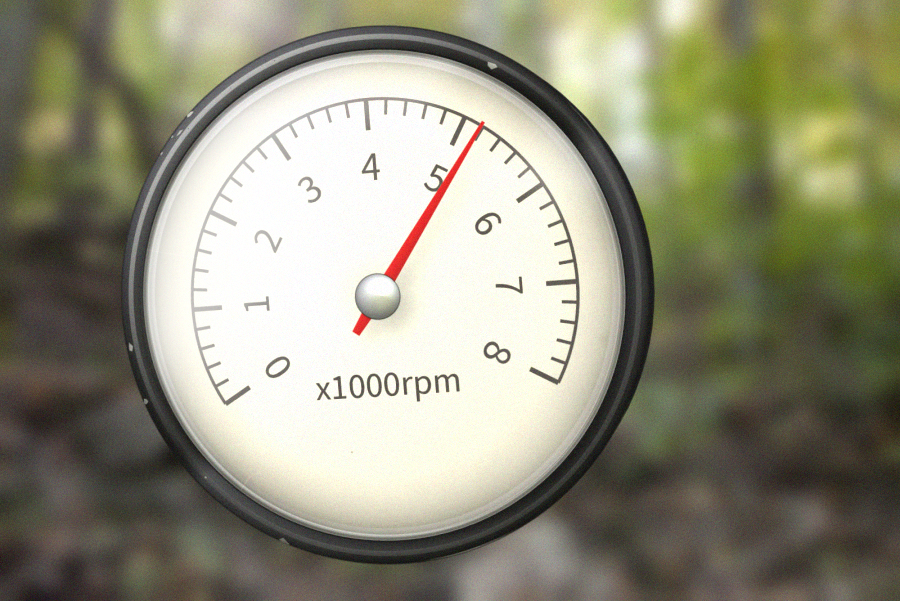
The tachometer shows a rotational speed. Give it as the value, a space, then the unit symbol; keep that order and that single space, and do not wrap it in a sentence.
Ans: 5200 rpm
